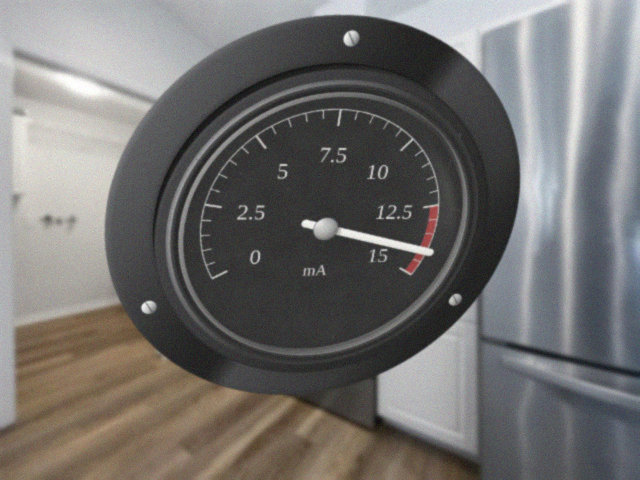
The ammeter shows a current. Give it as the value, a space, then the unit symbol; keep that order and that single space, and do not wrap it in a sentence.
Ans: 14 mA
